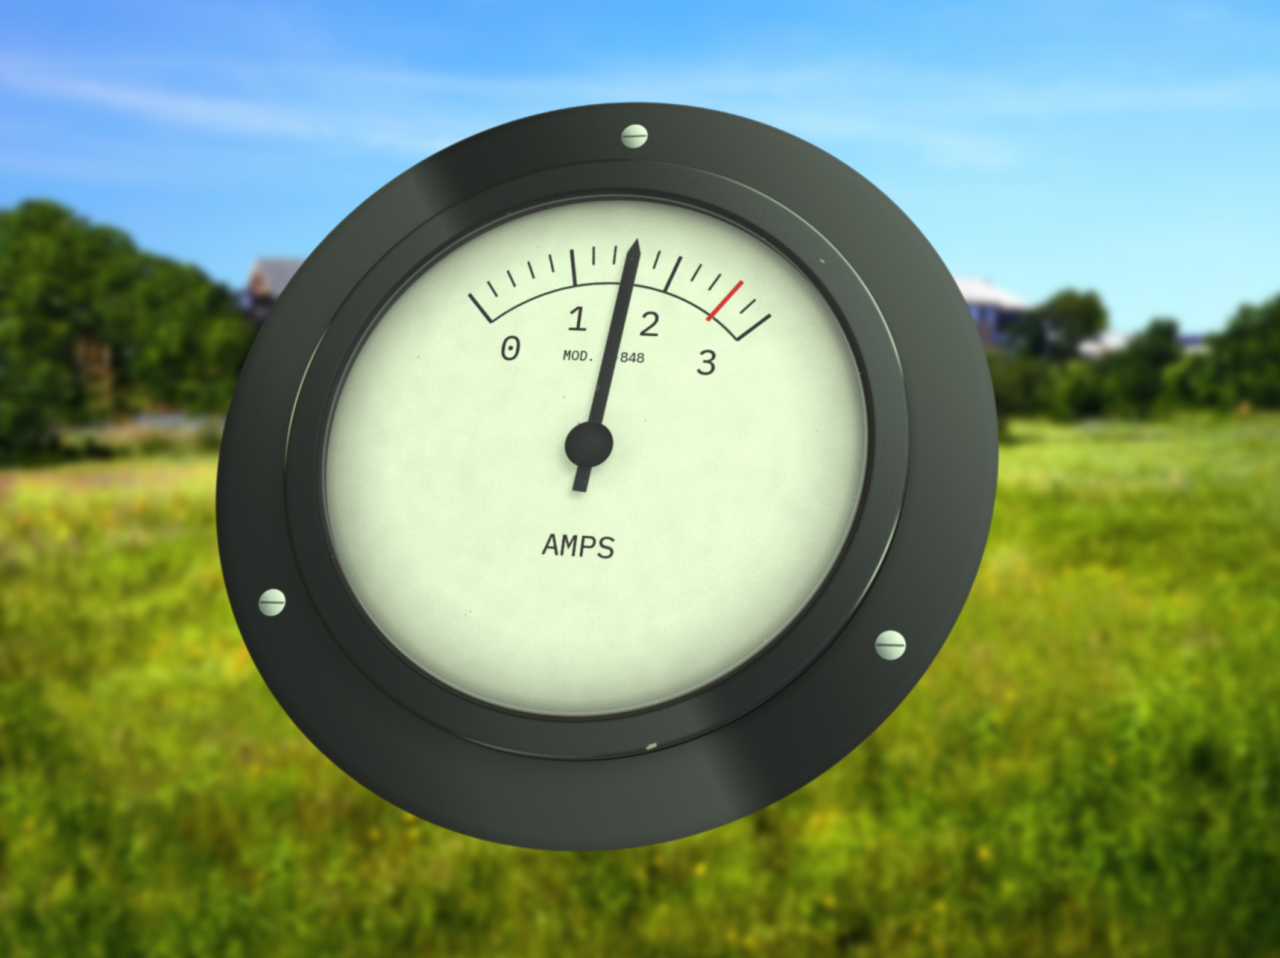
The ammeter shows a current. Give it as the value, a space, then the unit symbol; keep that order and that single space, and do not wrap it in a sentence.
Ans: 1.6 A
